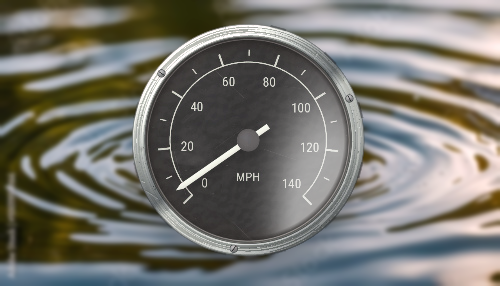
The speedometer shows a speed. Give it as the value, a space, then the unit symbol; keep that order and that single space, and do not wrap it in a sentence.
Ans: 5 mph
